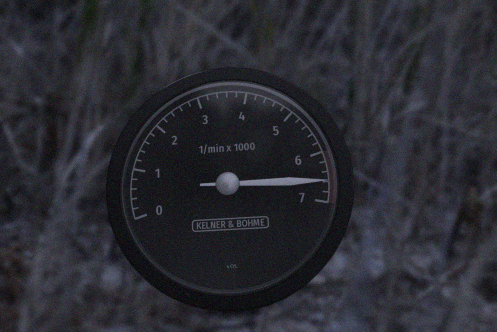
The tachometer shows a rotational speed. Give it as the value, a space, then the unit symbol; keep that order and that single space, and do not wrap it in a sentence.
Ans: 6600 rpm
